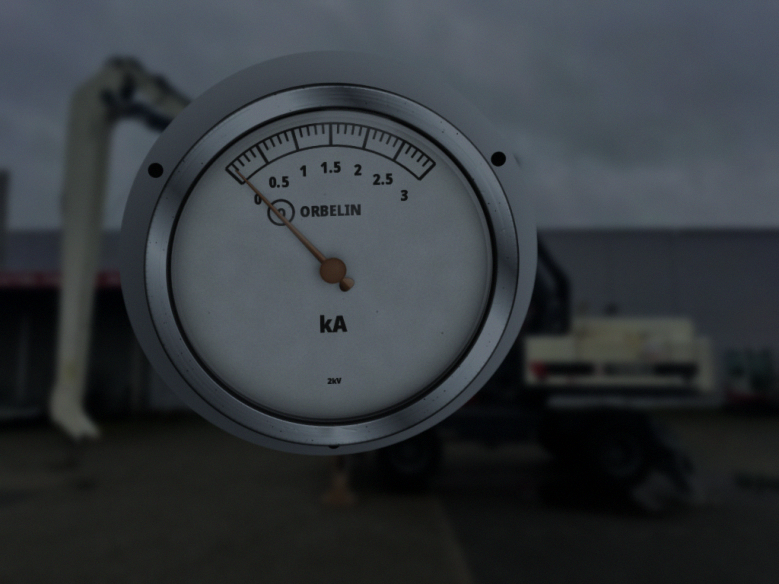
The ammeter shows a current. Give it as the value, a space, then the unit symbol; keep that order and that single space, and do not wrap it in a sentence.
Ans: 0.1 kA
